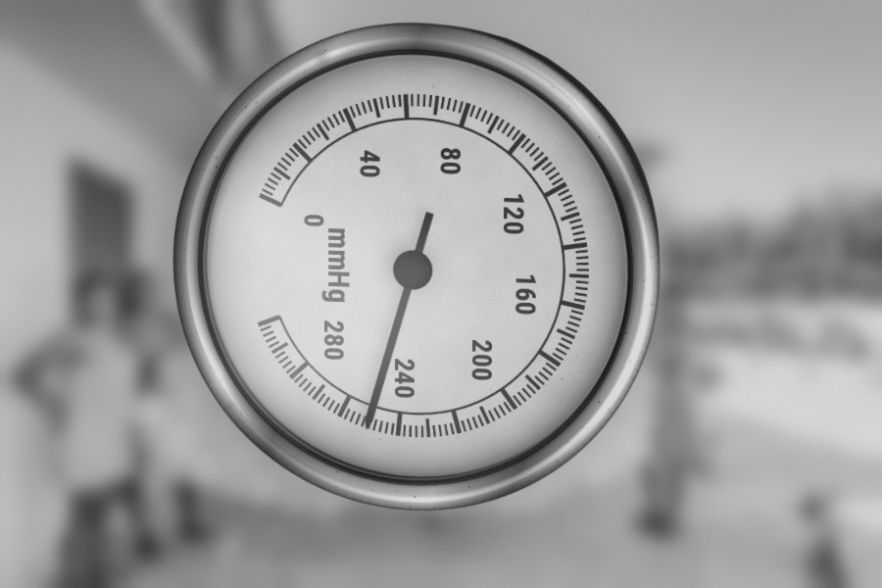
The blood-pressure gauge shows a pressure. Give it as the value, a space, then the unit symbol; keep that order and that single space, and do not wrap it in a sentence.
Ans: 250 mmHg
